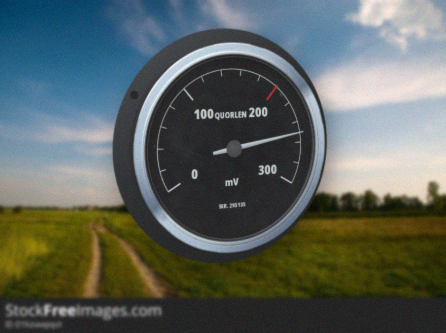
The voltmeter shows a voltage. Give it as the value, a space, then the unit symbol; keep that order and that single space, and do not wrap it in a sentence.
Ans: 250 mV
